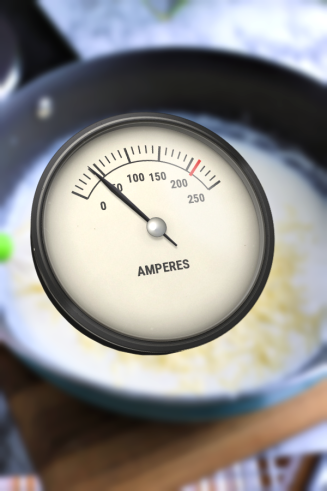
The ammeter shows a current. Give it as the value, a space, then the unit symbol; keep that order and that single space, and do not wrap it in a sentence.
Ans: 40 A
